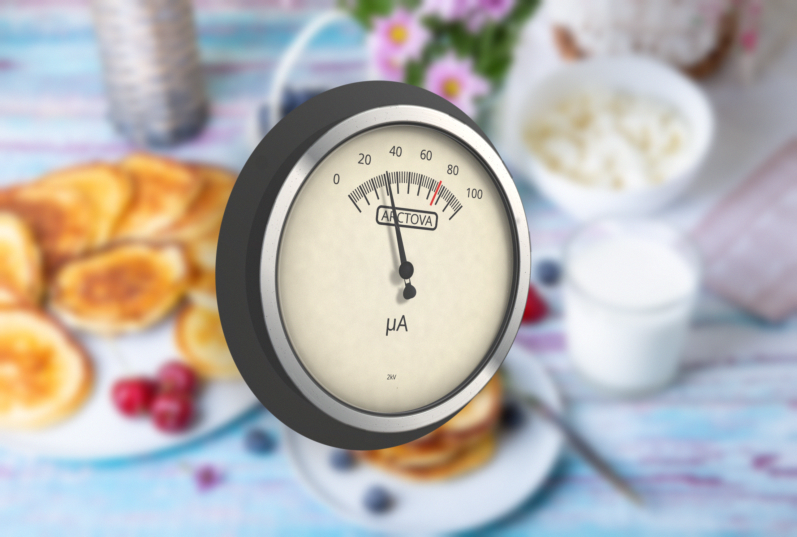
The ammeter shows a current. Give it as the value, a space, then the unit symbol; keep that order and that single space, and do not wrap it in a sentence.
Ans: 30 µA
